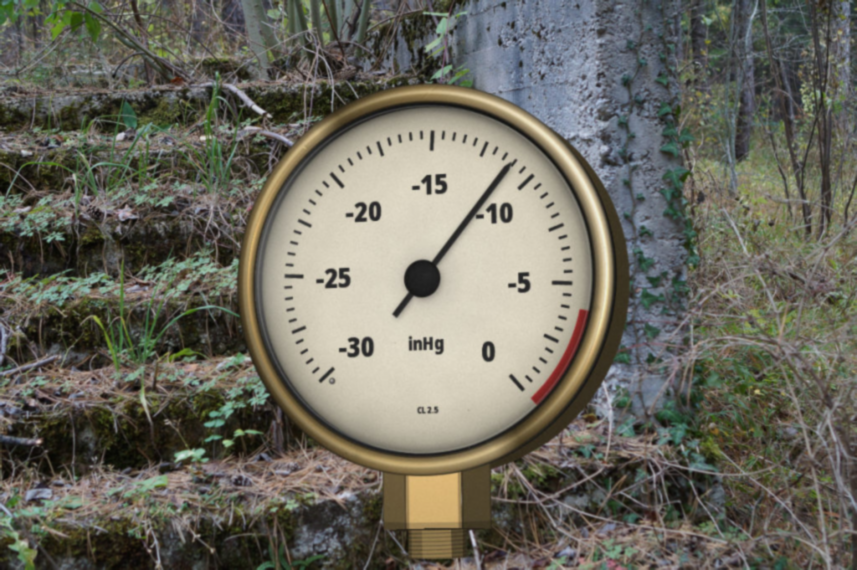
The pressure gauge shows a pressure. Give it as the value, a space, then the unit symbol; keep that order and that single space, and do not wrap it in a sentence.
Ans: -11 inHg
